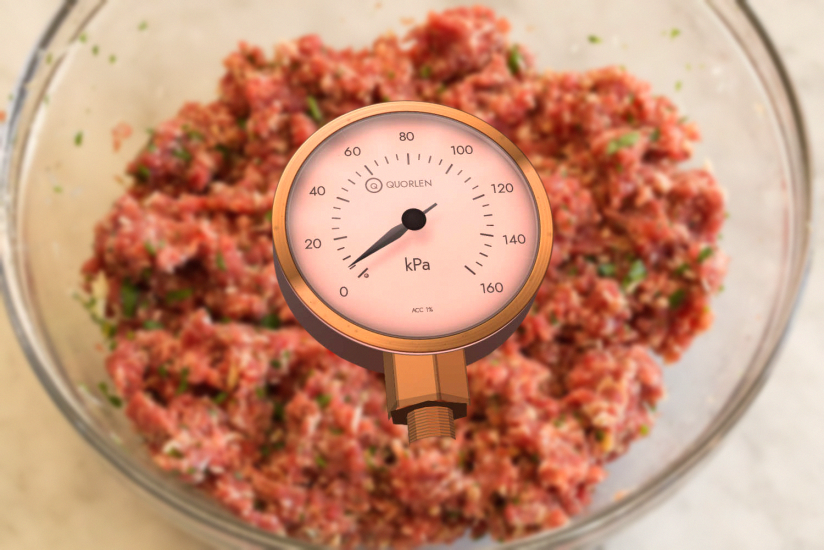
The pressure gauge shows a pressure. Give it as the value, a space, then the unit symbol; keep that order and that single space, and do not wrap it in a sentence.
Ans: 5 kPa
